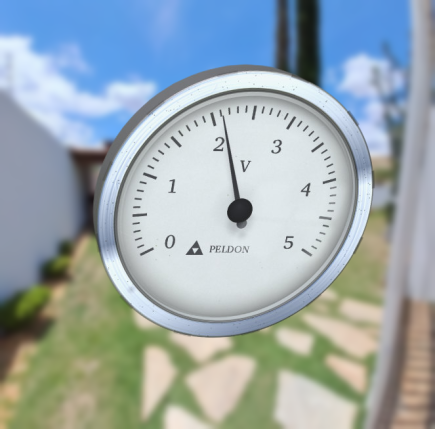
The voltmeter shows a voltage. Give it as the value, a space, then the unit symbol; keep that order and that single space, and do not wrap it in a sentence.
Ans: 2.1 V
